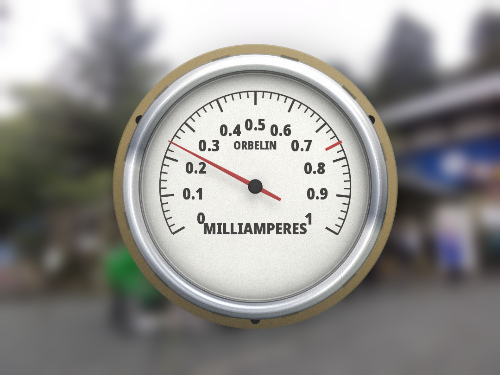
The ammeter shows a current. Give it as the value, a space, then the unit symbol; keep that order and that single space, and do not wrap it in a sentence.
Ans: 0.24 mA
